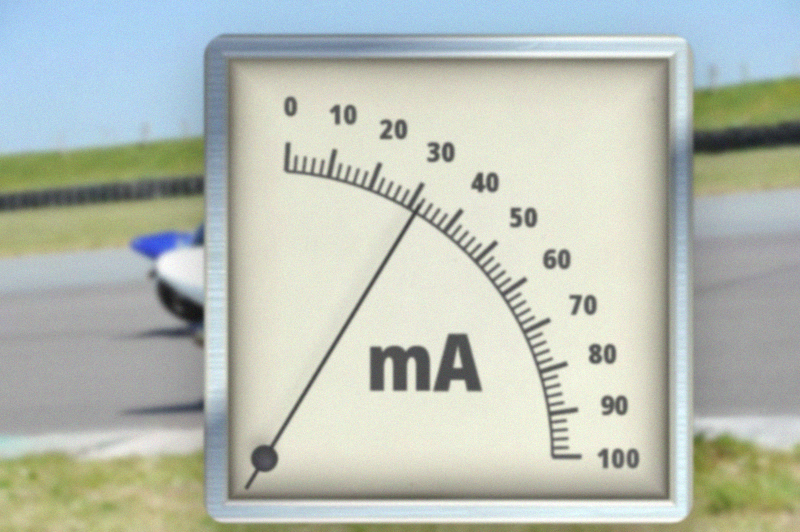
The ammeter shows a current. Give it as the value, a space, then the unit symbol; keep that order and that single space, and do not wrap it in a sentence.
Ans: 32 mA
